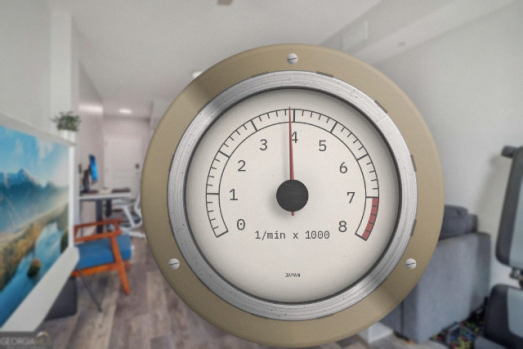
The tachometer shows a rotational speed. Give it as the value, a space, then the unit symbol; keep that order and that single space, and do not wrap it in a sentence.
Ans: 3900 rpm
